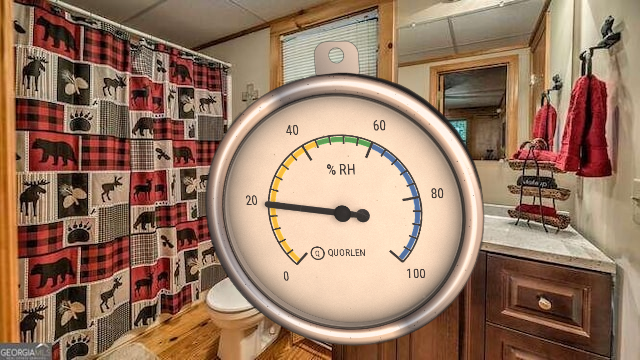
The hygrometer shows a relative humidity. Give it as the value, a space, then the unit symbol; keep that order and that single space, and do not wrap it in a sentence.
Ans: 20 %
